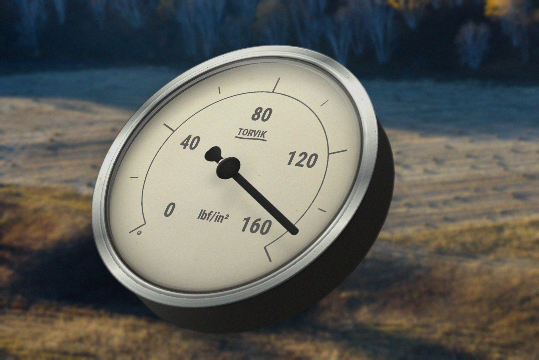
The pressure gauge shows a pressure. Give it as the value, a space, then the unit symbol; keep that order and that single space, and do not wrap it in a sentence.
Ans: 150 psi
